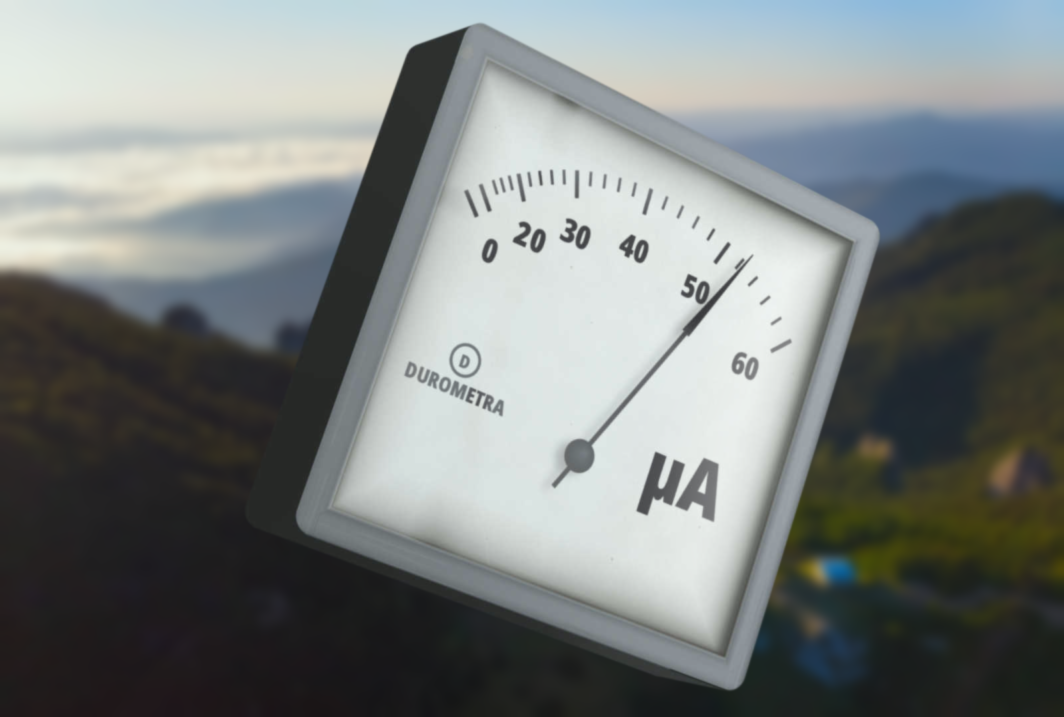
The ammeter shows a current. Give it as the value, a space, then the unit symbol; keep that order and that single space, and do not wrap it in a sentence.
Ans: 52 µA
